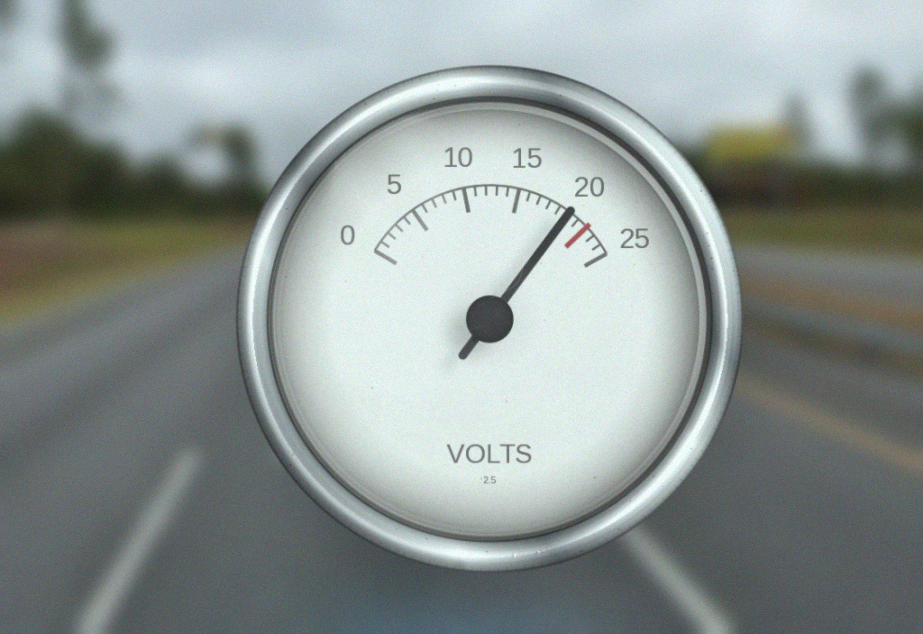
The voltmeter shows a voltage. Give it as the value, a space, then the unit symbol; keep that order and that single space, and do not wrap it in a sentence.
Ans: 20 V
